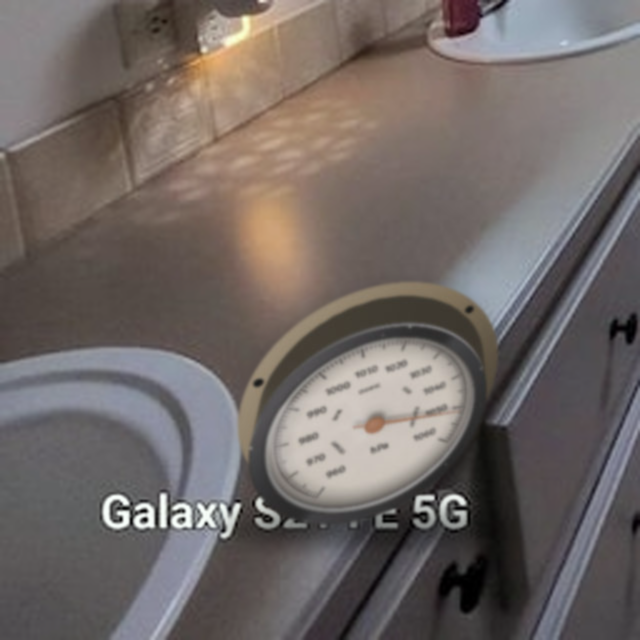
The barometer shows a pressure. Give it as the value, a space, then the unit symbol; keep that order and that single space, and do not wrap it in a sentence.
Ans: 1050 hPa
